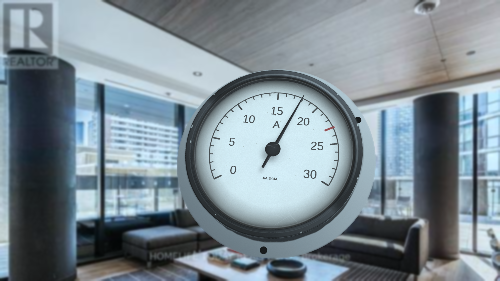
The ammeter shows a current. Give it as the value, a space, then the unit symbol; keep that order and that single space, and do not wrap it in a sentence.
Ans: 18 A
